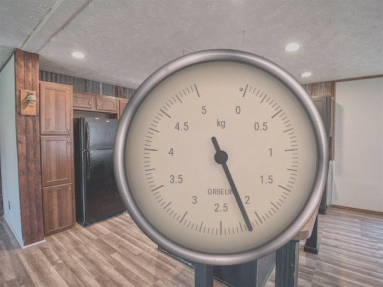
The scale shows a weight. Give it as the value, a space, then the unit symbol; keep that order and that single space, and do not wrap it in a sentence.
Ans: 2.15 kg
